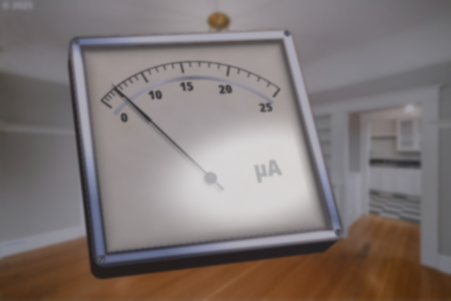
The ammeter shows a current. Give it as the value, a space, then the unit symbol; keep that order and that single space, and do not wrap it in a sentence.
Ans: 5 µA
